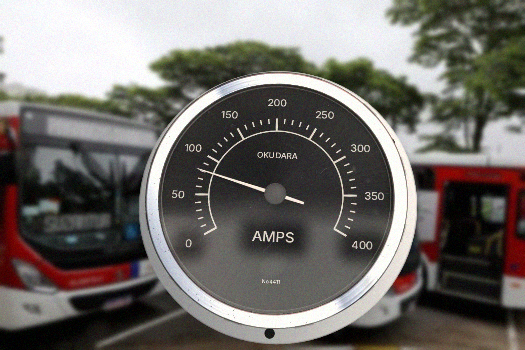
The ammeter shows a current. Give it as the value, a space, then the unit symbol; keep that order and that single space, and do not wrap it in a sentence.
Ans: 80 A
